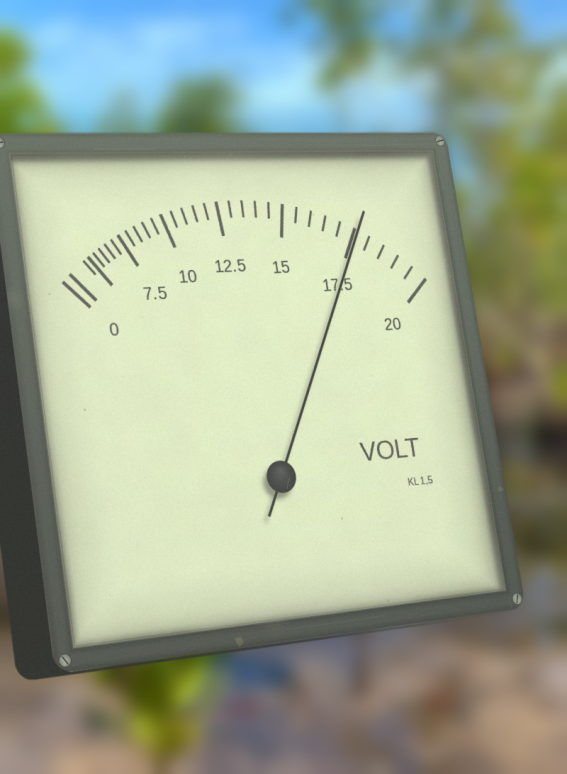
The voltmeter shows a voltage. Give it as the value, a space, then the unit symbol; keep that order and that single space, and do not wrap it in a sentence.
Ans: 17.5 V
